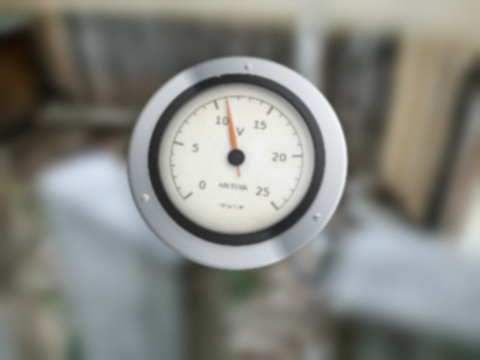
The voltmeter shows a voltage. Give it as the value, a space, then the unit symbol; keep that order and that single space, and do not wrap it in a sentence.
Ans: 11 V
